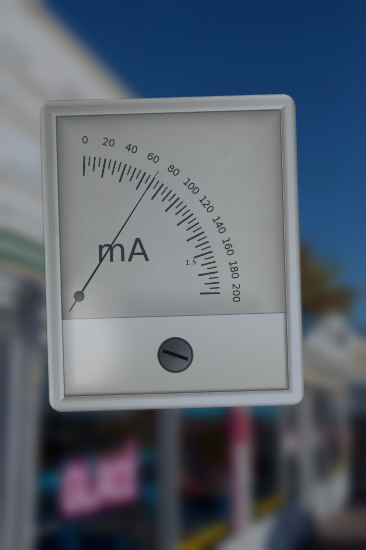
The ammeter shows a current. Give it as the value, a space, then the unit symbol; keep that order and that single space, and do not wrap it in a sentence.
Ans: 70 mA
